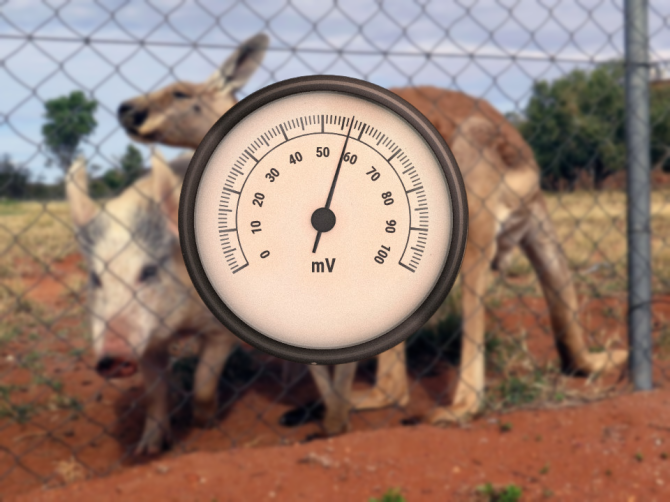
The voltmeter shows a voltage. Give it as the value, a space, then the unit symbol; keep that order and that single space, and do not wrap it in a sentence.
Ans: 57 mV
